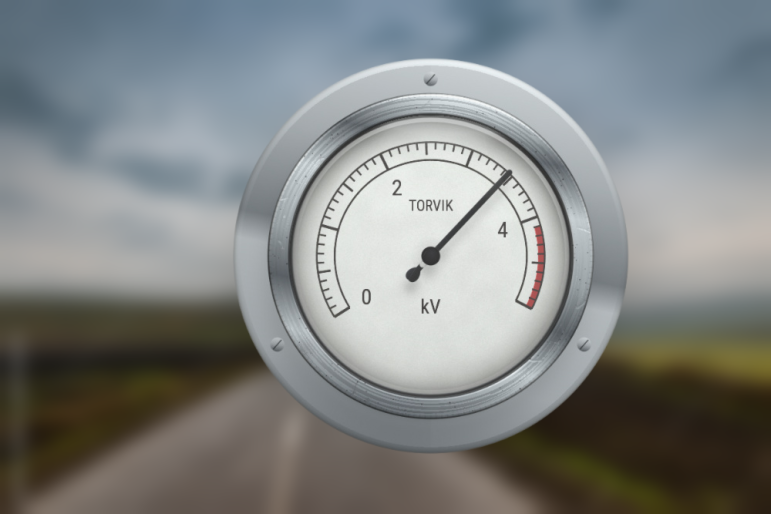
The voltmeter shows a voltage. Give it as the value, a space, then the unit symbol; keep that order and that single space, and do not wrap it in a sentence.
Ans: 3.45 kV
